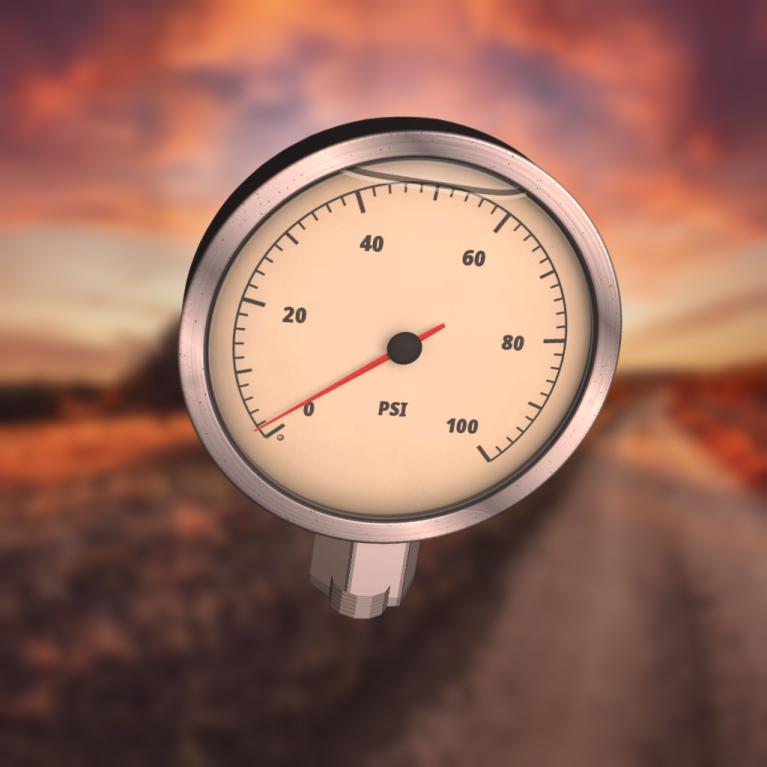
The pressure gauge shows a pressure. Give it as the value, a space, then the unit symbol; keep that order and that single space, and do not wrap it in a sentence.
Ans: 2 psi
